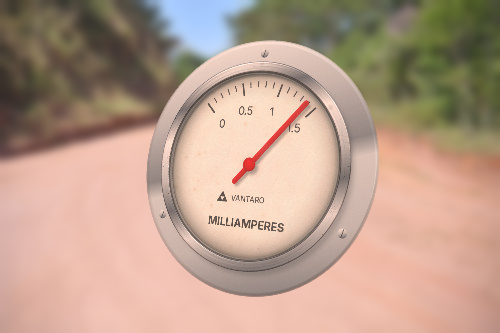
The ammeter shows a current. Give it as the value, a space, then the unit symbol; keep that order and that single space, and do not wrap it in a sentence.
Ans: 1.4 mA
